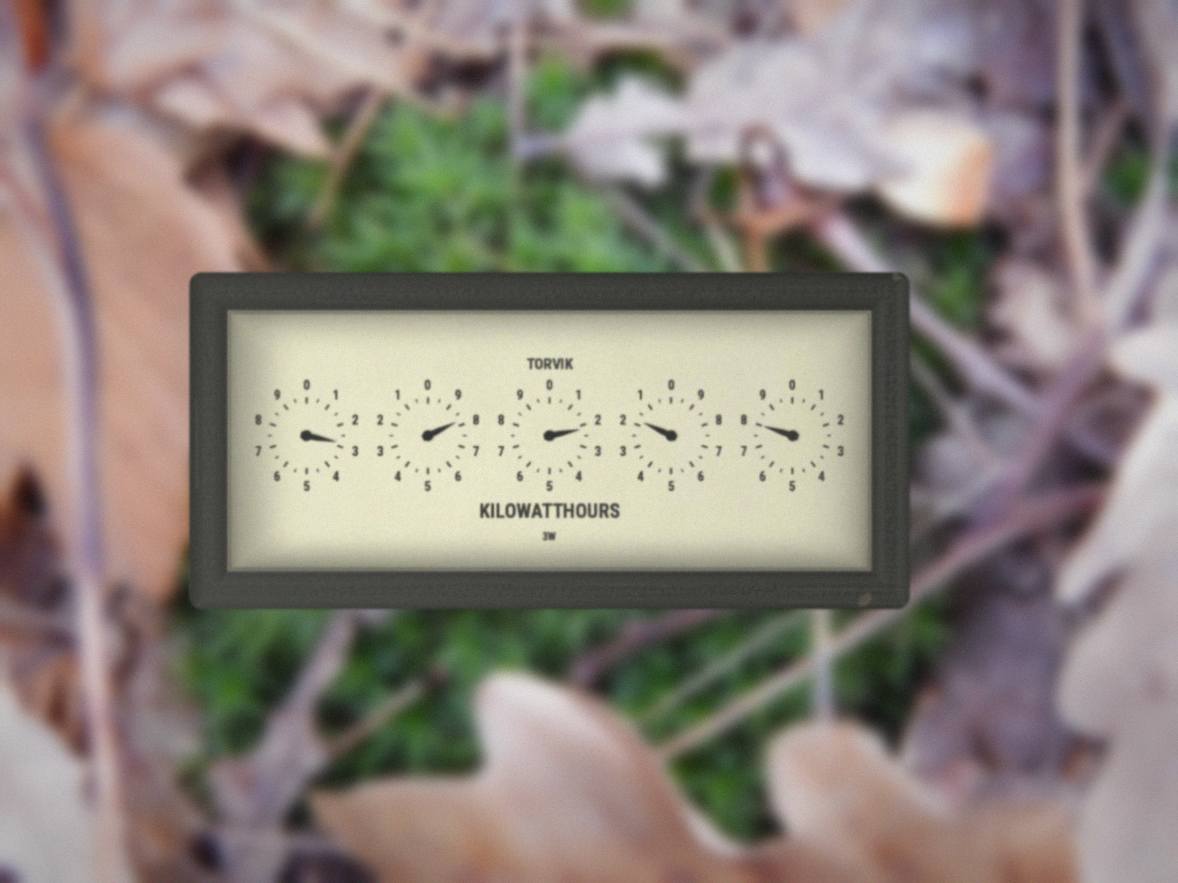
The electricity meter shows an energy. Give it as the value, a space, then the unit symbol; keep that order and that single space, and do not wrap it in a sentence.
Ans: 28218 kWh
